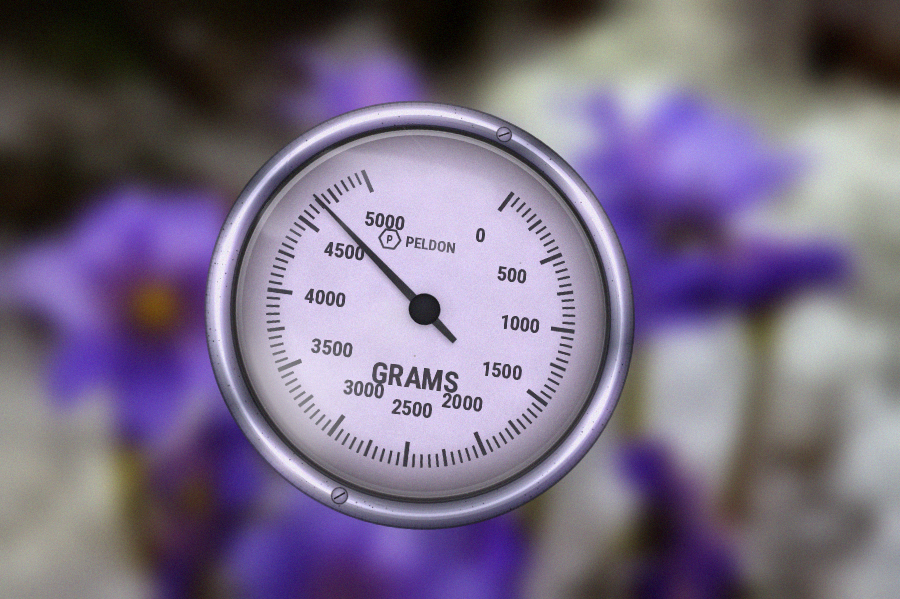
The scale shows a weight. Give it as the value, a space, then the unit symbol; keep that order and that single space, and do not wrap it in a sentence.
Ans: 4650 g
